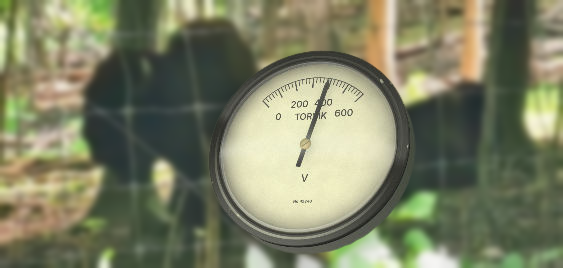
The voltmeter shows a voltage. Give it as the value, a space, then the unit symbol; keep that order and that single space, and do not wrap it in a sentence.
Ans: 400 V
